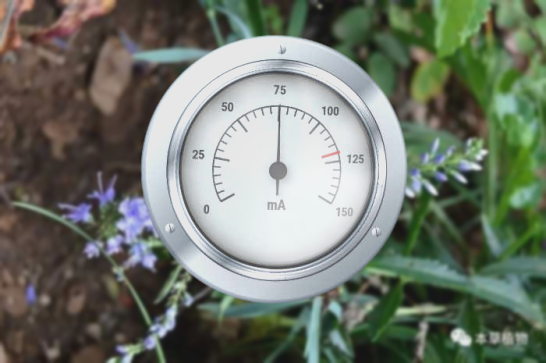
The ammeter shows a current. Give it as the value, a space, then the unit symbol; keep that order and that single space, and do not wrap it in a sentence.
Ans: 75 mA
